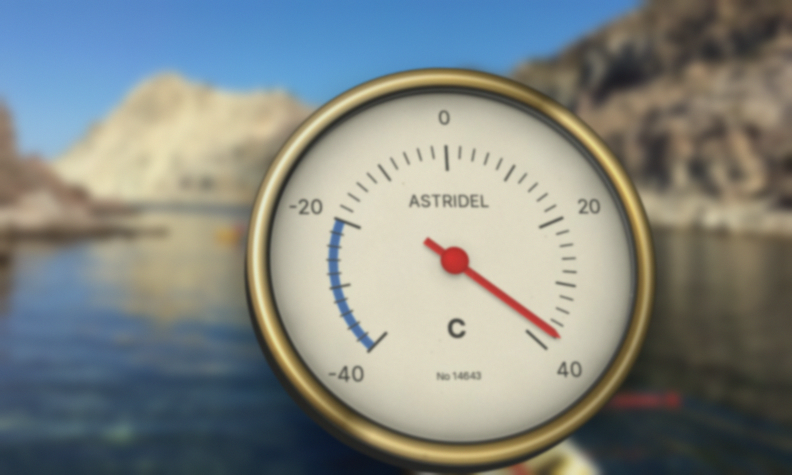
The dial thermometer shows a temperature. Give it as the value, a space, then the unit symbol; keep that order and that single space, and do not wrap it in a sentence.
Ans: 38 °C
